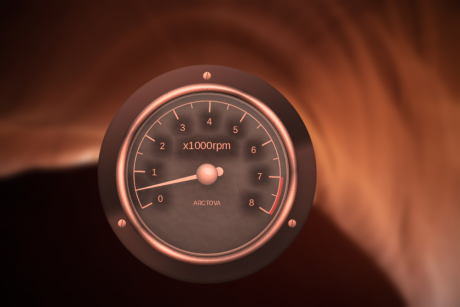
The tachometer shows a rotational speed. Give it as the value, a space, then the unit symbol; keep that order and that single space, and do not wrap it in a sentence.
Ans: 500 rpm
